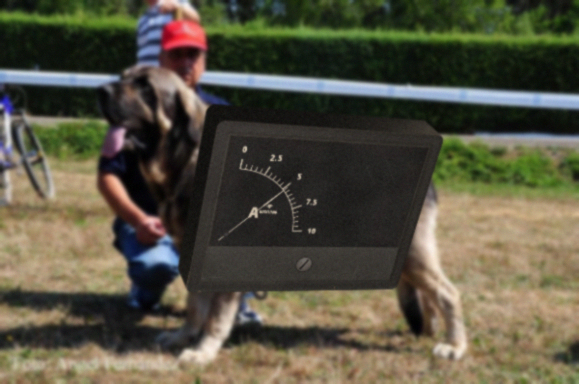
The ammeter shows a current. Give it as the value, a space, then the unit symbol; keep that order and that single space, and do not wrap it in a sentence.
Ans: 5 A
